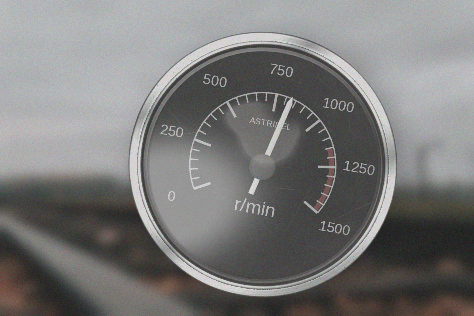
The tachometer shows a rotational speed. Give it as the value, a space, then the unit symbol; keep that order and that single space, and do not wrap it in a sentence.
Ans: 825 rpm
